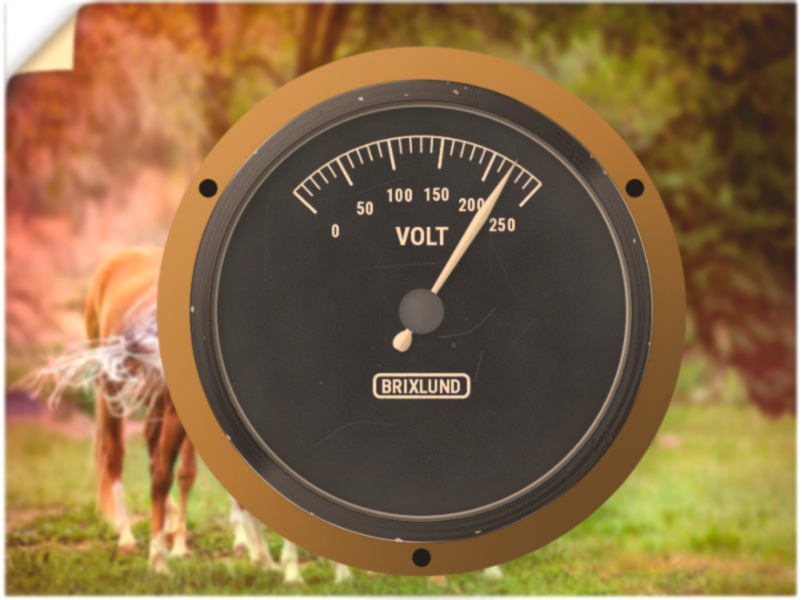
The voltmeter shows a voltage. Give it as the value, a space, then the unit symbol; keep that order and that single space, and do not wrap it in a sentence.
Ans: 220 V
